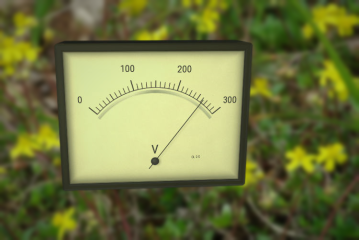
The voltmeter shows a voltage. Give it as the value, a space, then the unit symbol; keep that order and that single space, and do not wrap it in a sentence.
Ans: 260 V
